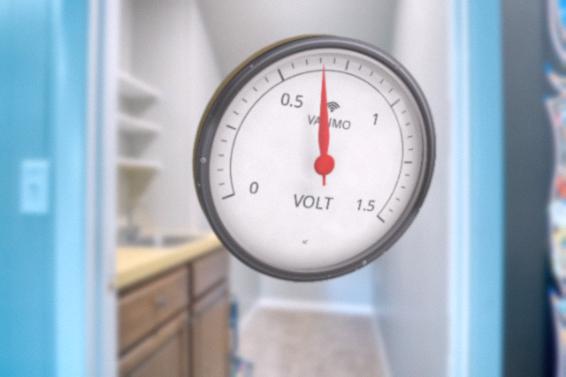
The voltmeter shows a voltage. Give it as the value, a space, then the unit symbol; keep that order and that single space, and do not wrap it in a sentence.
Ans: 0.65 V
